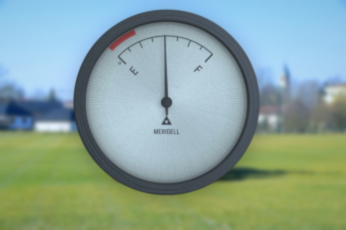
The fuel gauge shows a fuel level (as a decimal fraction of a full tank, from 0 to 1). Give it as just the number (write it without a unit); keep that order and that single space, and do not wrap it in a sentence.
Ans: 0.5
